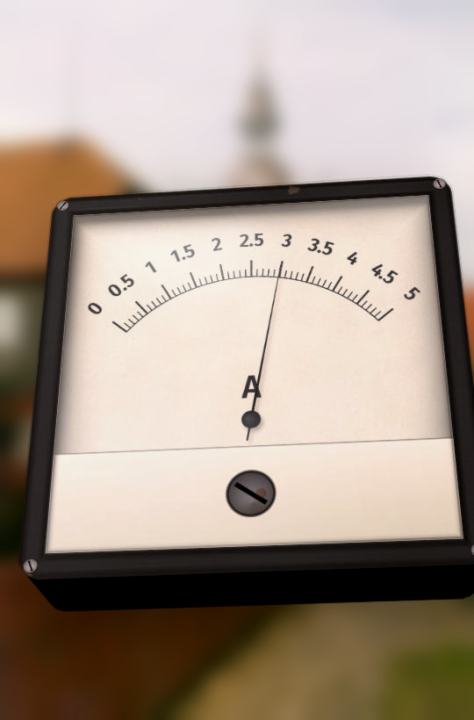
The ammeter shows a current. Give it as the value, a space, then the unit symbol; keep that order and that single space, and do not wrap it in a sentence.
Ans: 3 A
